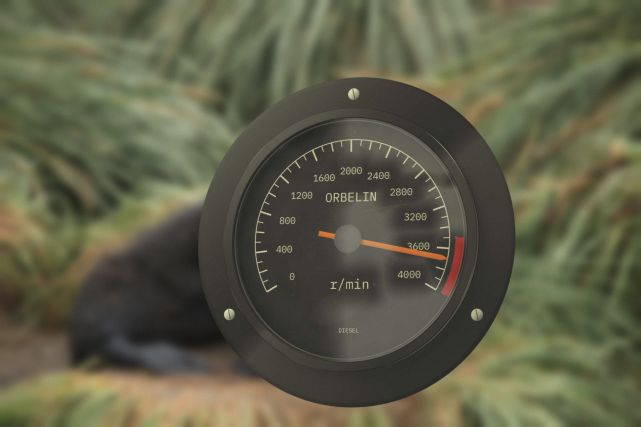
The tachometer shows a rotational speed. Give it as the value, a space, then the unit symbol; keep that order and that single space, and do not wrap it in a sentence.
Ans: 3700 rpm
